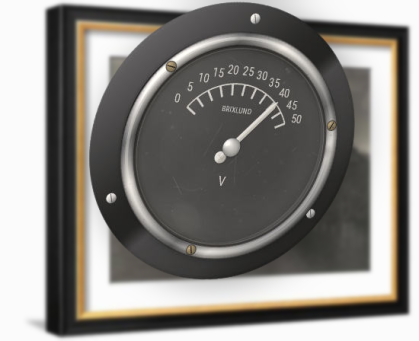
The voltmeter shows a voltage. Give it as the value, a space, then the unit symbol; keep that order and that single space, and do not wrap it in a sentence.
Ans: 40 V
